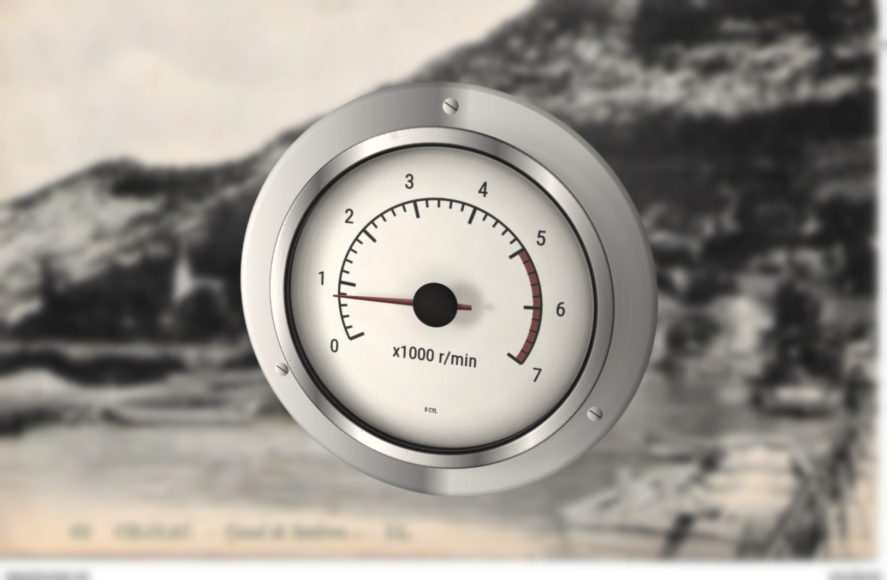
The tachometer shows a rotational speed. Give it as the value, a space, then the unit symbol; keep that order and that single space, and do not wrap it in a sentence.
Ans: 800 rpm
